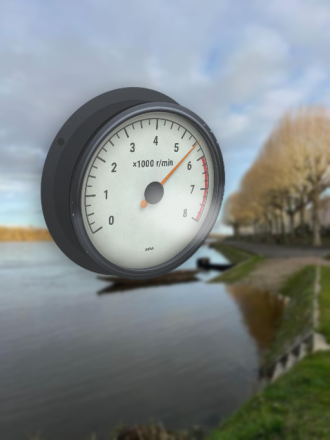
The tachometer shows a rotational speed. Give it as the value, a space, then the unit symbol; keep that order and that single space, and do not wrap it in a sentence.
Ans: 5500 rpm
